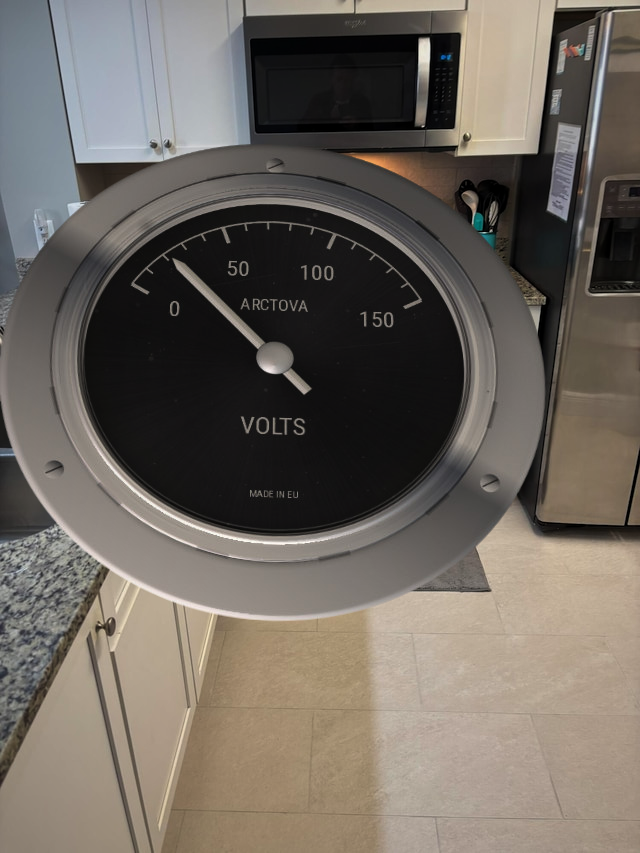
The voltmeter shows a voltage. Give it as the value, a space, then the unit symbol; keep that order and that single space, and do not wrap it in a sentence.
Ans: 20 V
